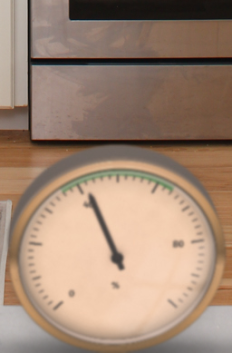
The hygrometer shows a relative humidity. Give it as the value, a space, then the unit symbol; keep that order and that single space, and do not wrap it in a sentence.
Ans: 42 %
